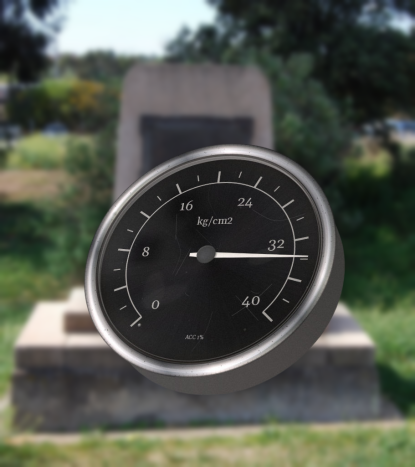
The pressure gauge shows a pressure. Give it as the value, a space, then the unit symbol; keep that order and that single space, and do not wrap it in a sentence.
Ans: 34 kg/cm²
